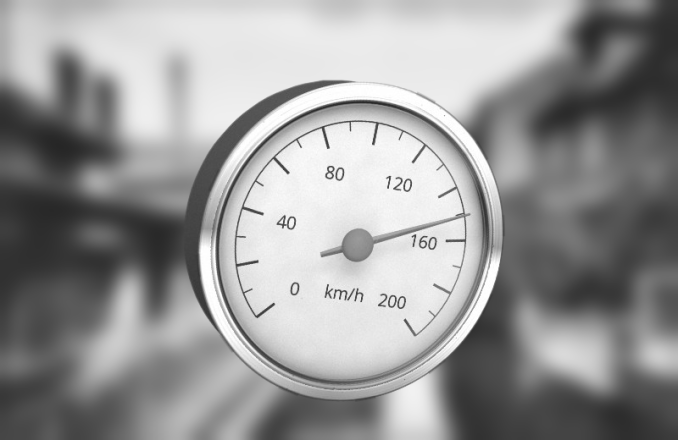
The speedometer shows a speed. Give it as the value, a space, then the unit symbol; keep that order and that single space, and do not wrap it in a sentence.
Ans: 150 km/h
